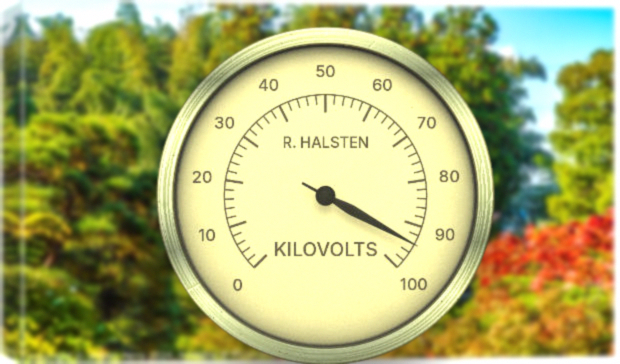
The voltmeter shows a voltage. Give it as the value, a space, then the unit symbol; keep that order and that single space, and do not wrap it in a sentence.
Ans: 94 kV
